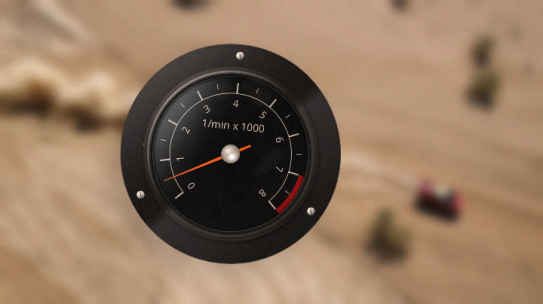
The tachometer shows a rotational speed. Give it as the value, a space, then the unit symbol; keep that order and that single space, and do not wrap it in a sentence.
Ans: 500 rpm
